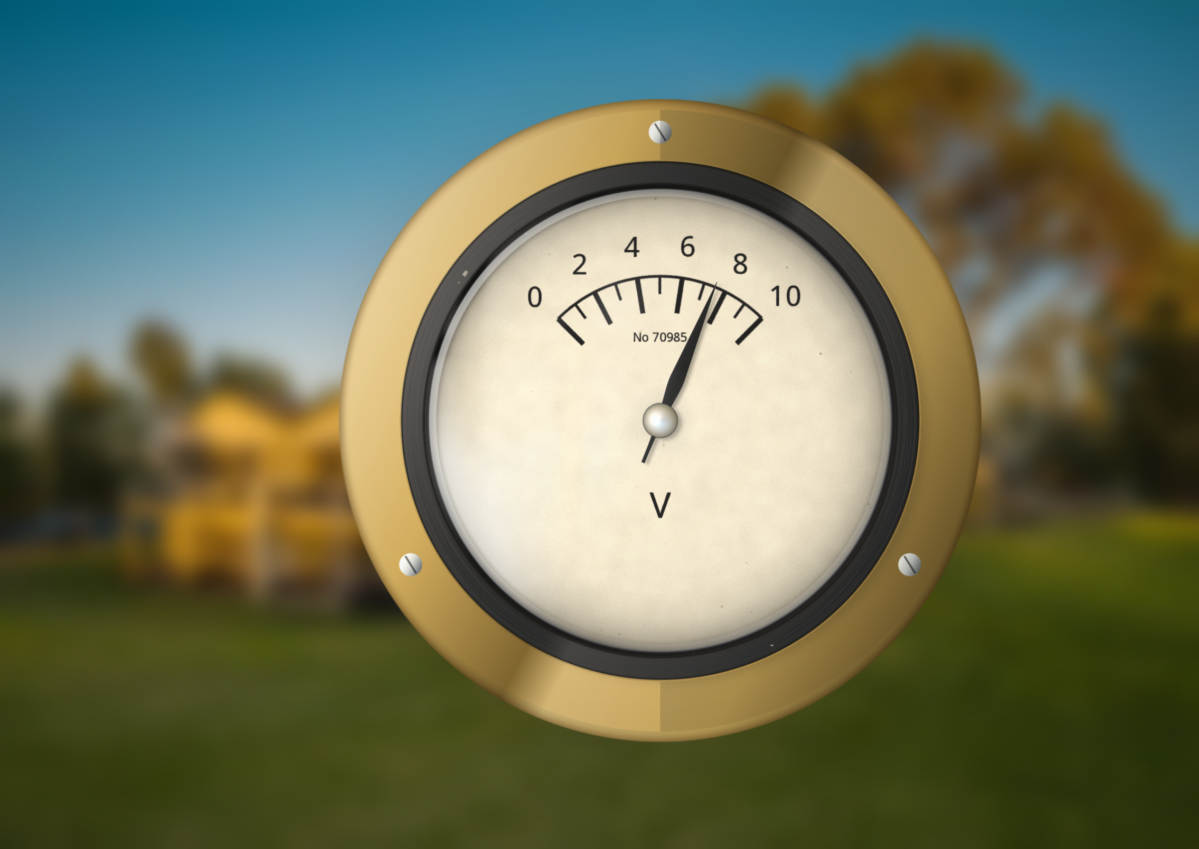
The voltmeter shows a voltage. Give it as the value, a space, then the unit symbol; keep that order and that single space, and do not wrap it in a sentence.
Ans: 7.5 V
